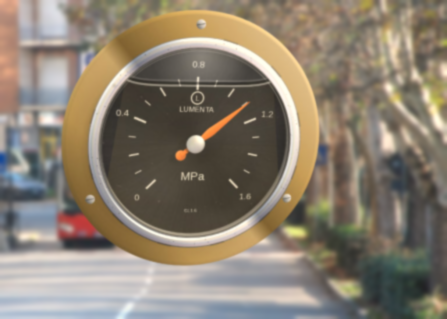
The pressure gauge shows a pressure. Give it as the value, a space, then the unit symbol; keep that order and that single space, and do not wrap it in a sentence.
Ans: 1.1 MPa
